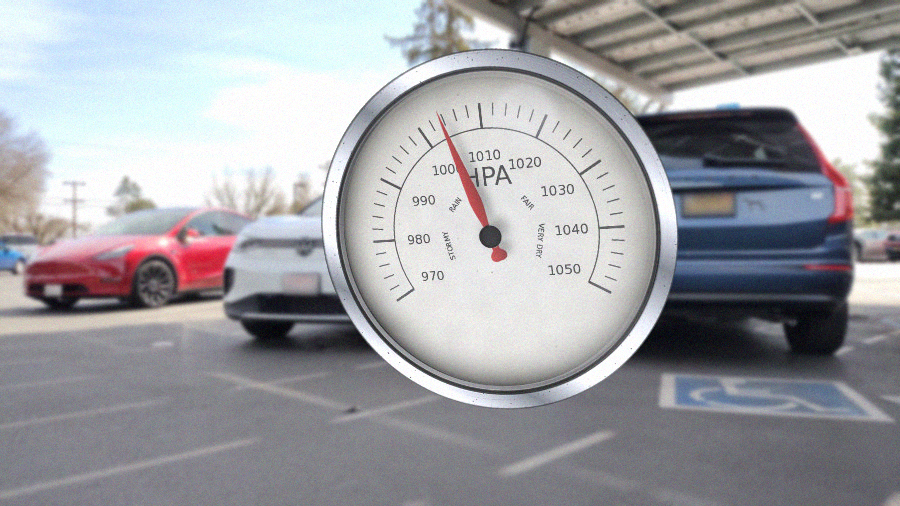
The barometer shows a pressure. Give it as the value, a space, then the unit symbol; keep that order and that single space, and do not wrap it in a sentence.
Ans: 1004 hPa
